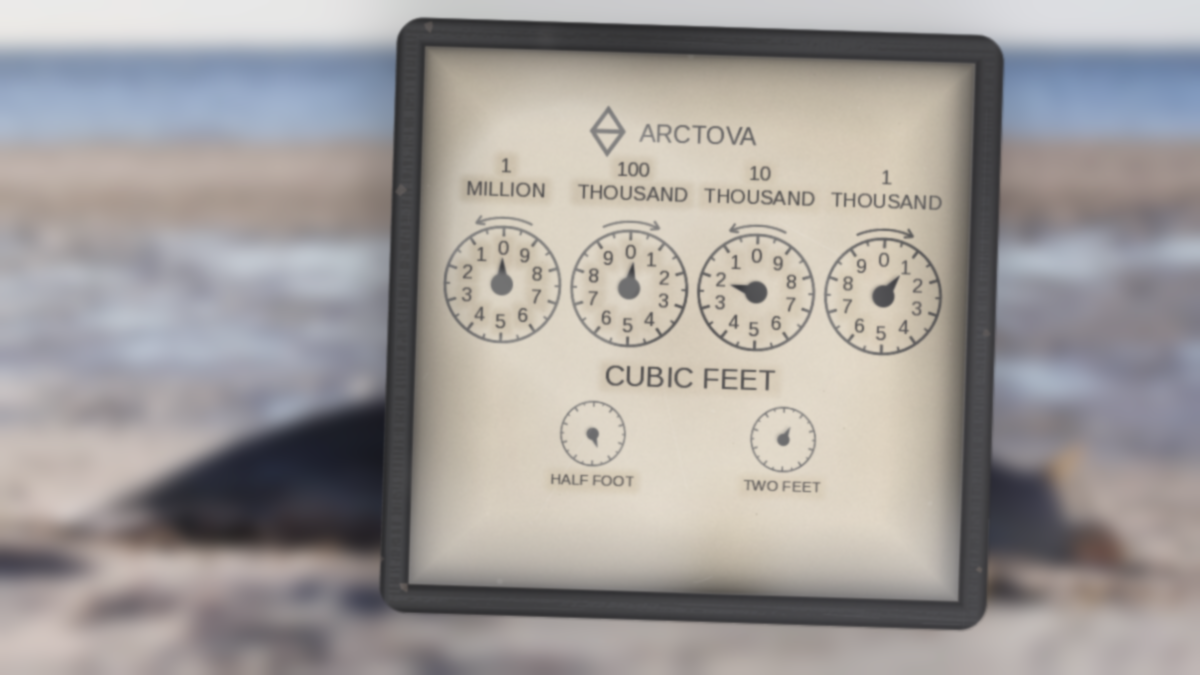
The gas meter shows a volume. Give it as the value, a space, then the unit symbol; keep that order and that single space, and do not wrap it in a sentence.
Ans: 2100 ft³
